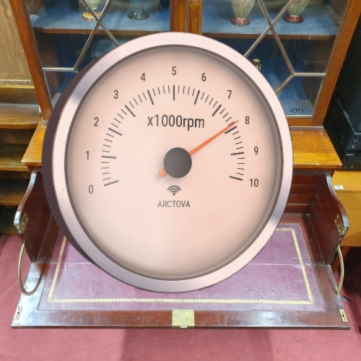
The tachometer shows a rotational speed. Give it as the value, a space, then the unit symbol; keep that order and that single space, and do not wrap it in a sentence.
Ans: 7800 rpm
